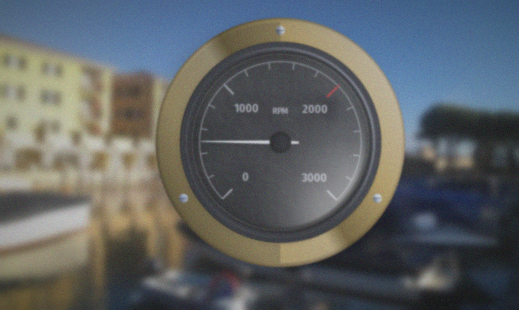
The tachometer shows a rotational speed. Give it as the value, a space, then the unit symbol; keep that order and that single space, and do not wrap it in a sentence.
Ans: 500 rpm
